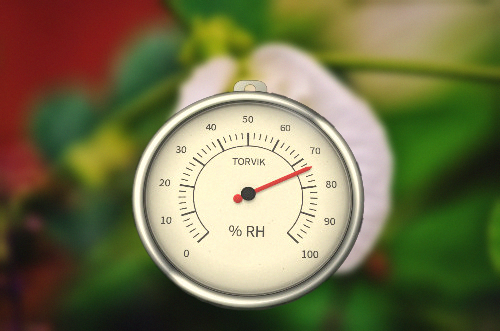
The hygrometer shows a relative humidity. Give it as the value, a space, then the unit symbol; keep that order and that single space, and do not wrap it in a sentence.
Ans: 74 %
